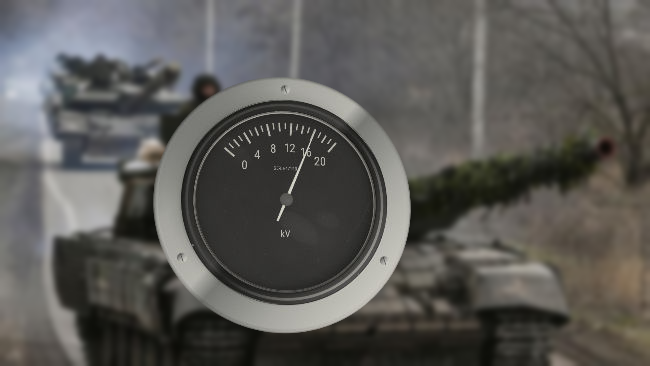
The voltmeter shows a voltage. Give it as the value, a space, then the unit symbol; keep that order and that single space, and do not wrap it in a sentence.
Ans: 16 kV
